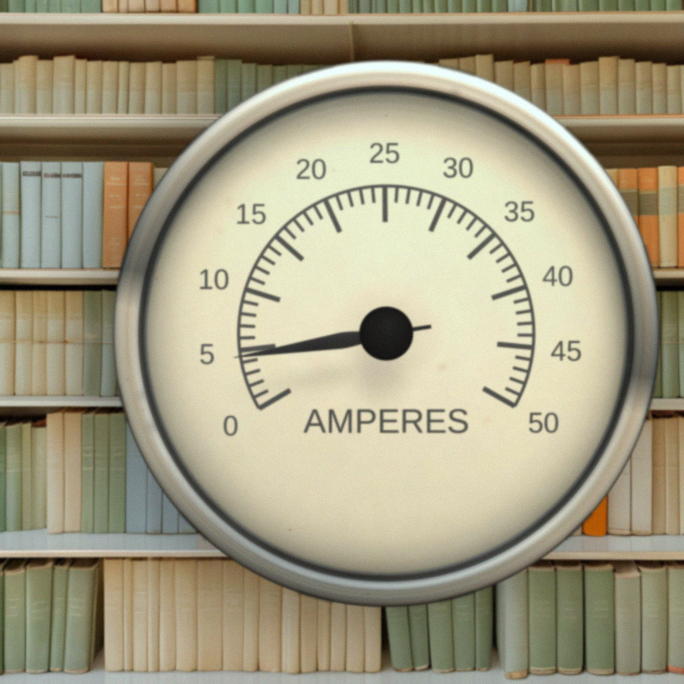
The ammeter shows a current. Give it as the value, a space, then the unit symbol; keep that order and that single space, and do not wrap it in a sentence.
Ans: 4.5 A
